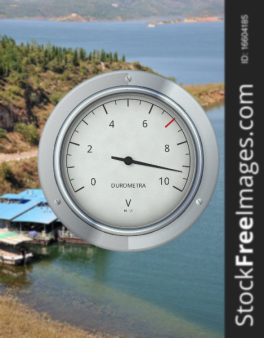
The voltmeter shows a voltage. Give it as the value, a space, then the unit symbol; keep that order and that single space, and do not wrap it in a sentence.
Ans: 9.25 V
